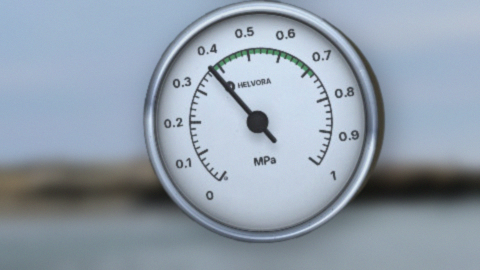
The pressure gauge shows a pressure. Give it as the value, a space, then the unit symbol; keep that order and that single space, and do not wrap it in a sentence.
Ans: 0.38 MPa
